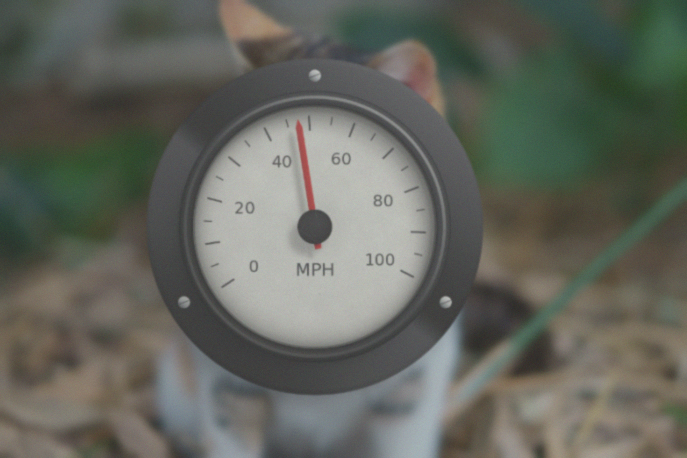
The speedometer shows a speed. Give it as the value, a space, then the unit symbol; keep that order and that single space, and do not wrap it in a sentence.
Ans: 47.5 mph
